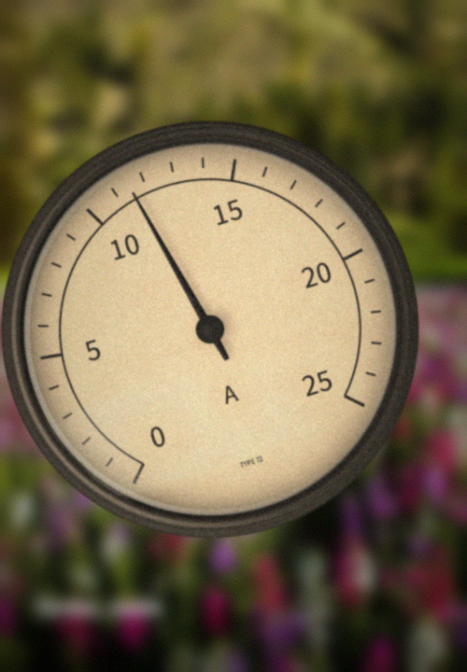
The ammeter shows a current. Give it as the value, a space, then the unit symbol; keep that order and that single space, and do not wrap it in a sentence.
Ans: 11.5 A
